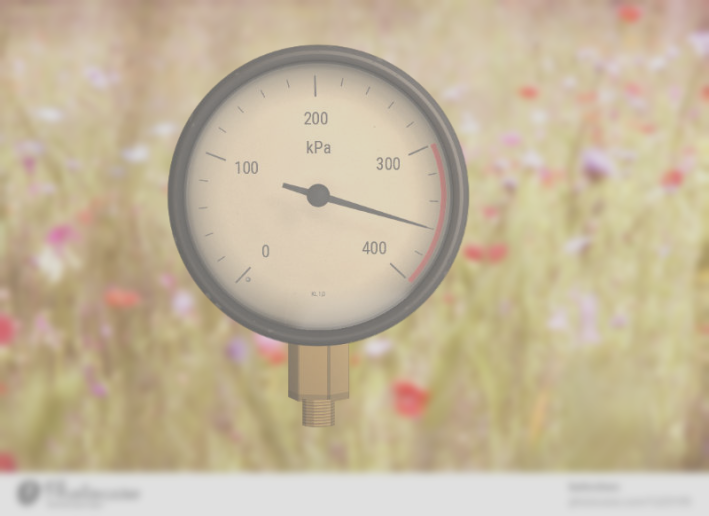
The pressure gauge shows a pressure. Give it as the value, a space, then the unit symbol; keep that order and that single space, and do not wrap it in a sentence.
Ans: 360 kPa
